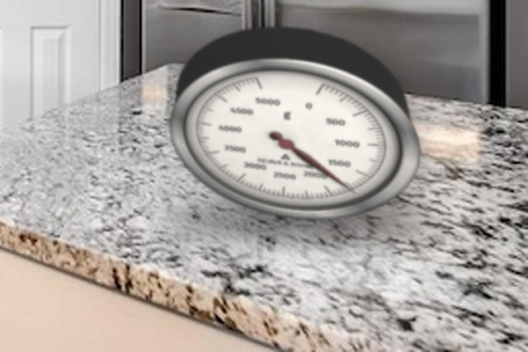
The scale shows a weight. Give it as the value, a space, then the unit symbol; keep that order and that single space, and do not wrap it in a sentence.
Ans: 1750 g
